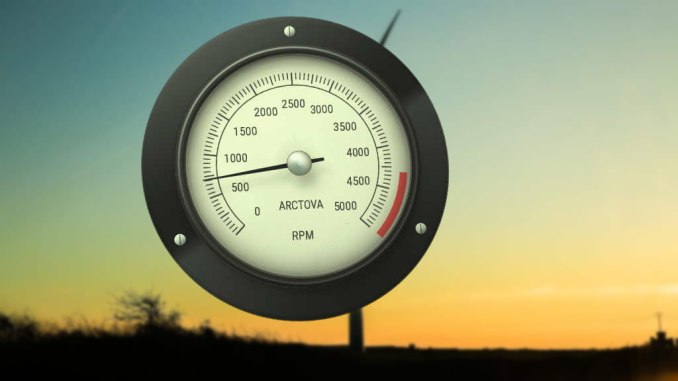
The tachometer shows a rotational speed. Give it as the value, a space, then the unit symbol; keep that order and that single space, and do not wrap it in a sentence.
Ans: 700 rpm
